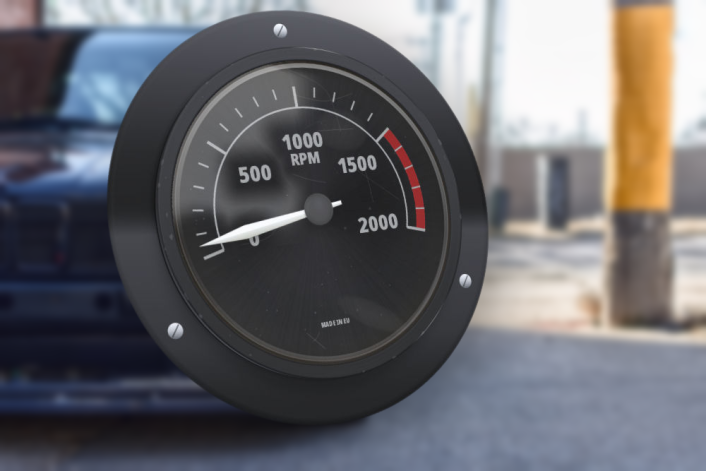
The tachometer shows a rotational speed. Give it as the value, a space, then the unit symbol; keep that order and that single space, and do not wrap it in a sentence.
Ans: 50 rpm
